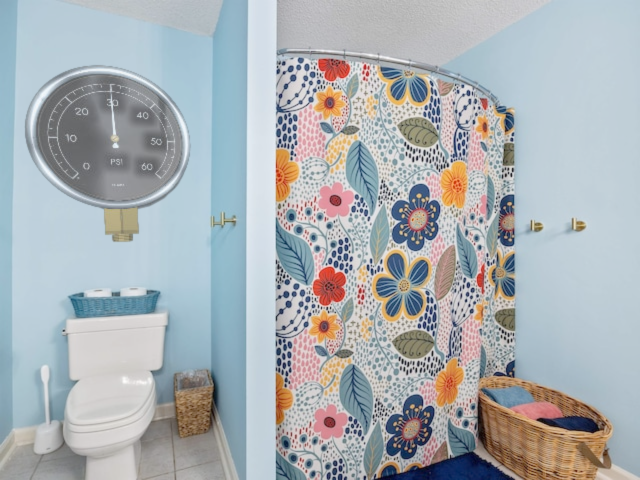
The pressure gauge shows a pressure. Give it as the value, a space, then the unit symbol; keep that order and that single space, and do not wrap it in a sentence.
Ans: 30 psi
